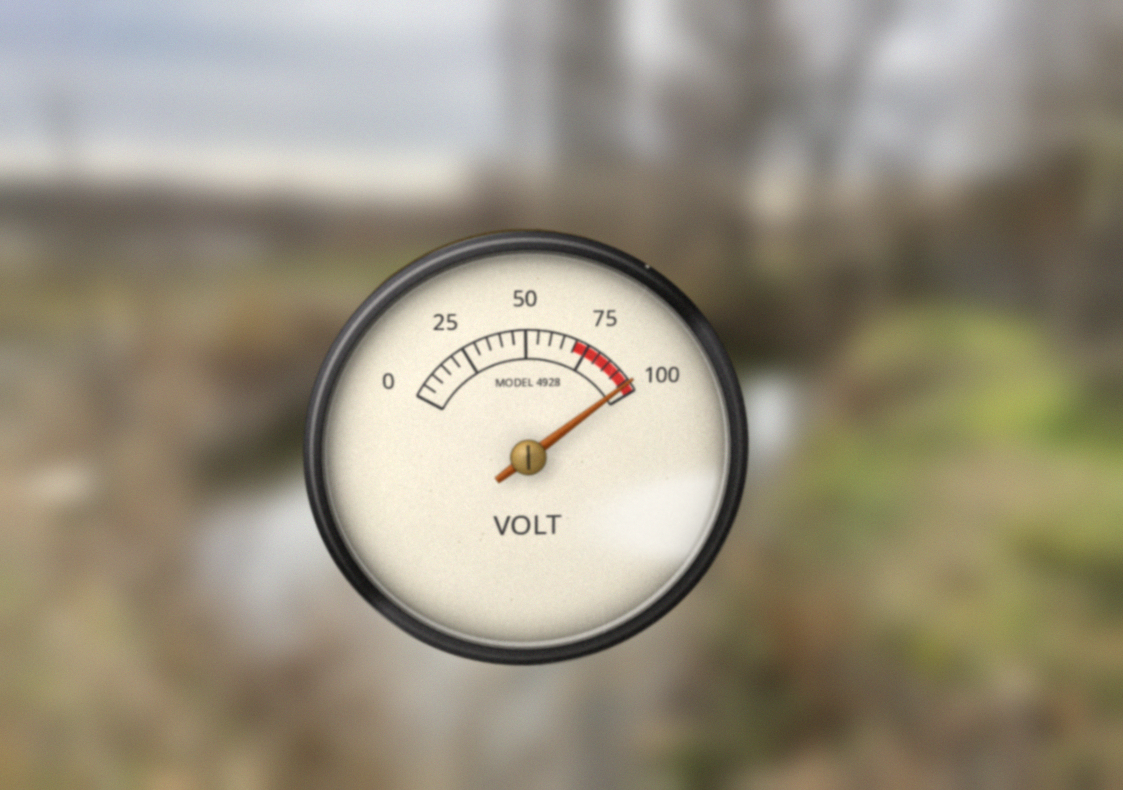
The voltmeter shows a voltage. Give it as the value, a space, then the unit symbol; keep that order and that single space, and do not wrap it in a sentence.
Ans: 95 V
